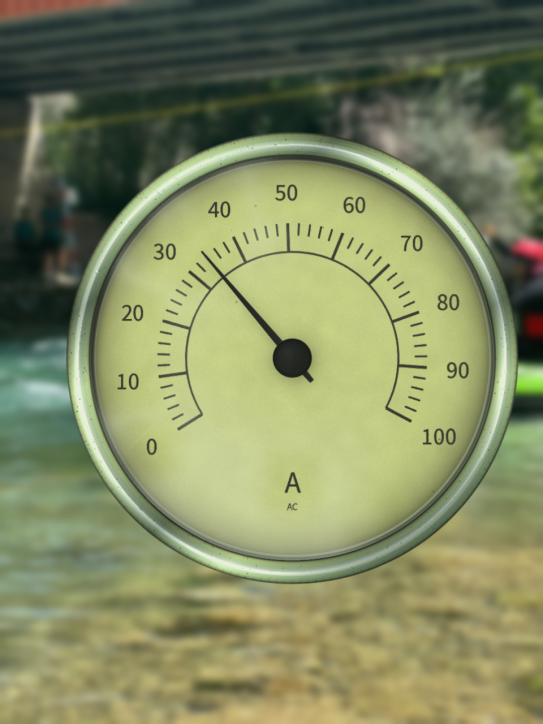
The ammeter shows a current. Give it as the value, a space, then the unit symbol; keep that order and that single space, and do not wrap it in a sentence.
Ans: 34 A
